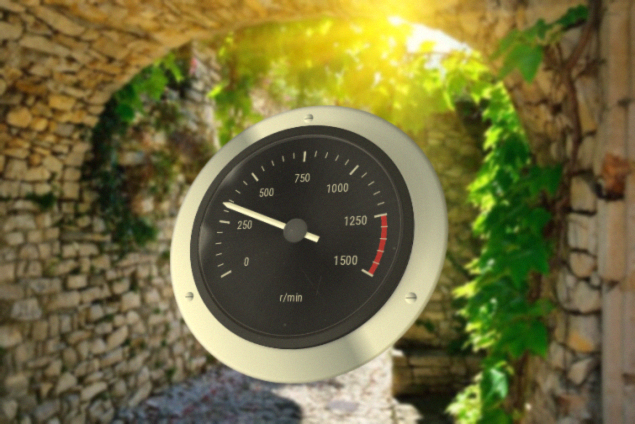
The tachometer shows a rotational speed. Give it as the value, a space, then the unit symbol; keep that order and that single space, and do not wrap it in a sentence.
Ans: 325 rpm
